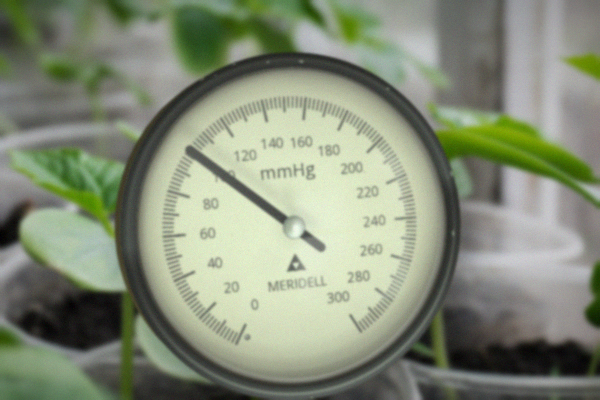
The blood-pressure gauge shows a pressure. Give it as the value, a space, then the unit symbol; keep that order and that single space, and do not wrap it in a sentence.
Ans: 100 mmHg
